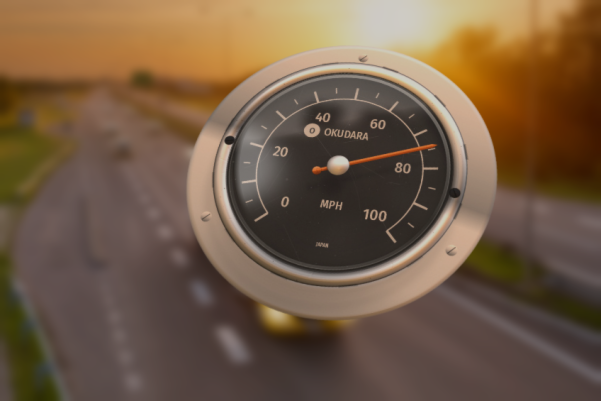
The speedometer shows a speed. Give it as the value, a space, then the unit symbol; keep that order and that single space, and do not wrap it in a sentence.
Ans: 75 mph
